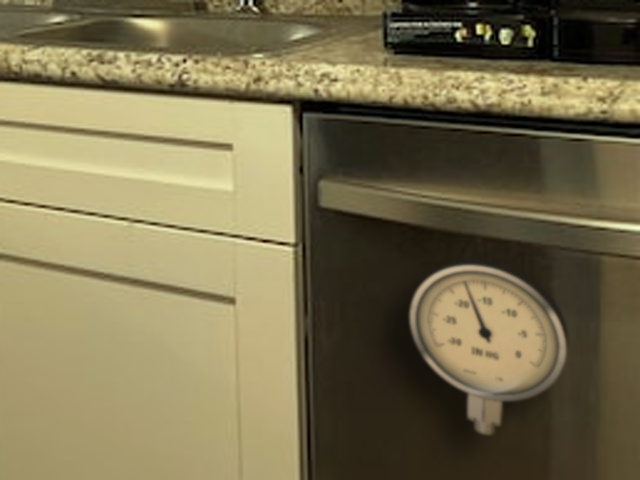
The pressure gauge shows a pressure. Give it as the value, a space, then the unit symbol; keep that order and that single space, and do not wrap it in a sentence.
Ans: -17.5 inHg
